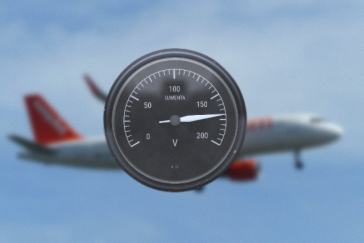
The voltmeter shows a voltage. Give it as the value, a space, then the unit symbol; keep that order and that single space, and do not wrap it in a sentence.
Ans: 170 V
